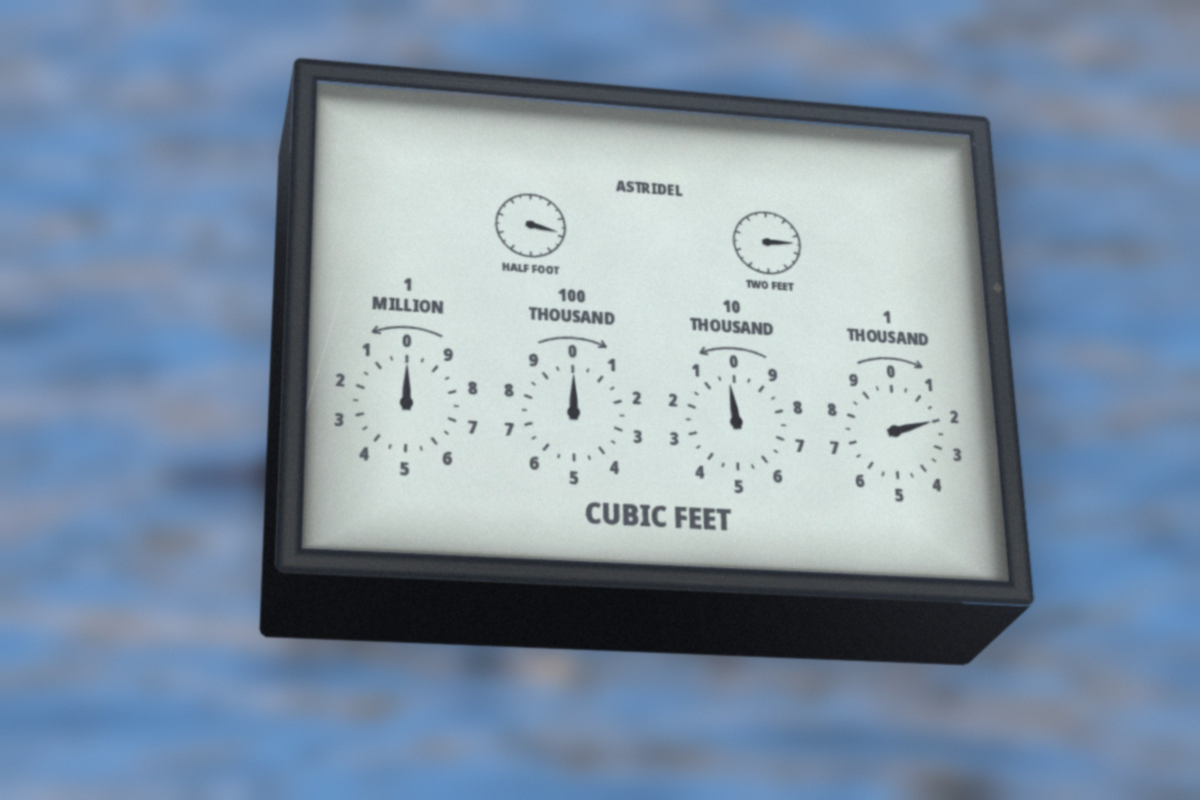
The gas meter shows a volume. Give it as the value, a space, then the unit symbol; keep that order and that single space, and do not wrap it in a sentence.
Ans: 200 ft³
